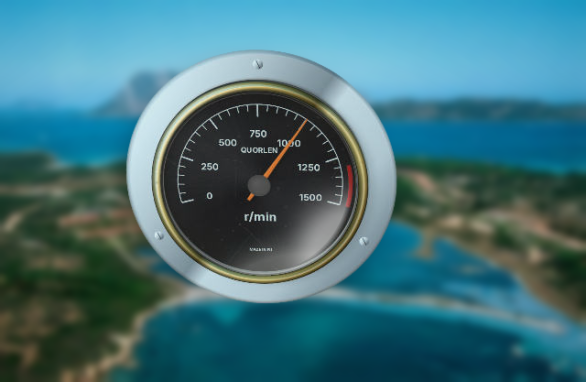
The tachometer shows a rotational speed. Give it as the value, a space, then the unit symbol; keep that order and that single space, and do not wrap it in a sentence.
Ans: 1000 rpm
